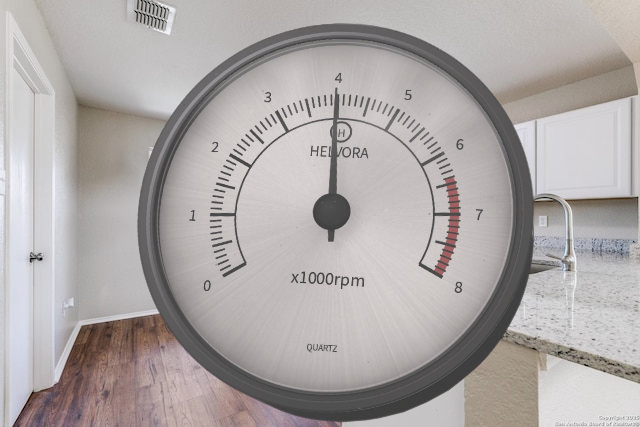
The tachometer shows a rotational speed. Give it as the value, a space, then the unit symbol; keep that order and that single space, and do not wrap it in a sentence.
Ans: 4000 rpm
